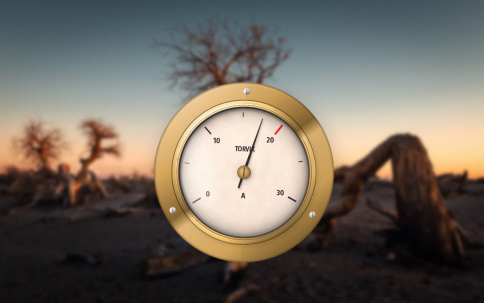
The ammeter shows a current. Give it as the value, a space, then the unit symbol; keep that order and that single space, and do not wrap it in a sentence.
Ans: 17.5 A
